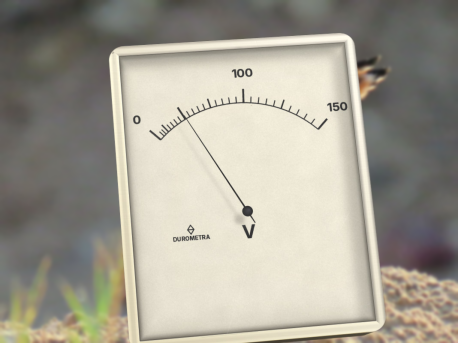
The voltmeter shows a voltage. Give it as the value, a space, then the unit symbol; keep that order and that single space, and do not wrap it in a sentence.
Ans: 50 V
